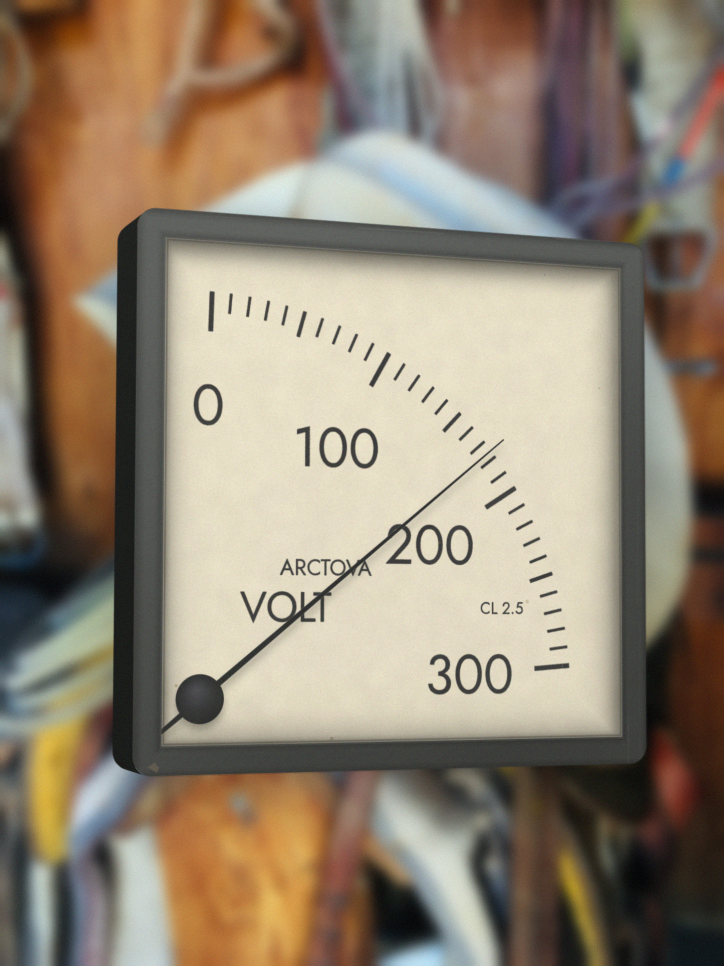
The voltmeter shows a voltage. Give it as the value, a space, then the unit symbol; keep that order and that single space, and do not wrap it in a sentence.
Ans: 175 V
